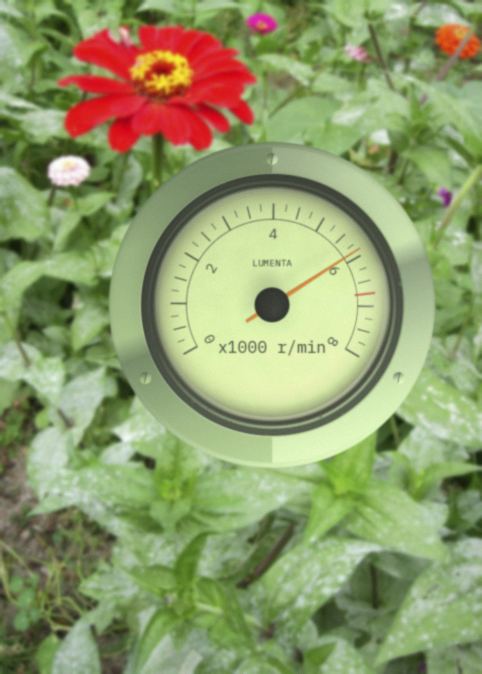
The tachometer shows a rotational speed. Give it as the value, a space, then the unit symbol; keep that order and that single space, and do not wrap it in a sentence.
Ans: 5875 rpm
